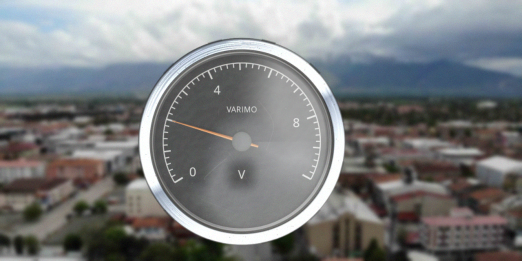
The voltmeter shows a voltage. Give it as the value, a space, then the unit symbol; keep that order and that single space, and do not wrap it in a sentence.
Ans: 2 V
